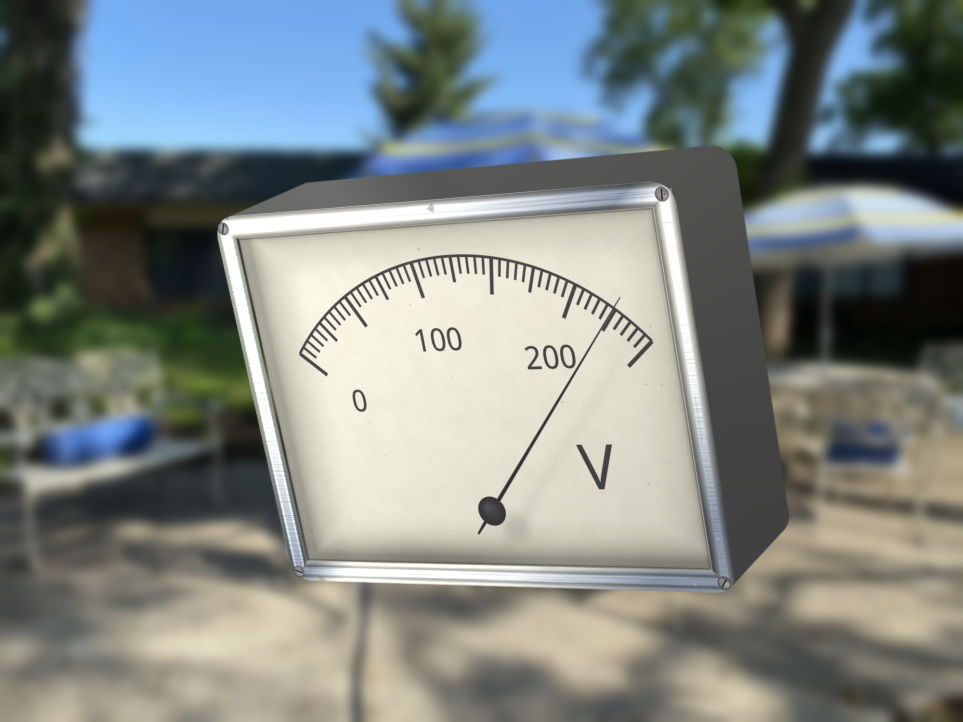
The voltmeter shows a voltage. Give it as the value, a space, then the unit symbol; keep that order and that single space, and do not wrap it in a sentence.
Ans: 225 V
